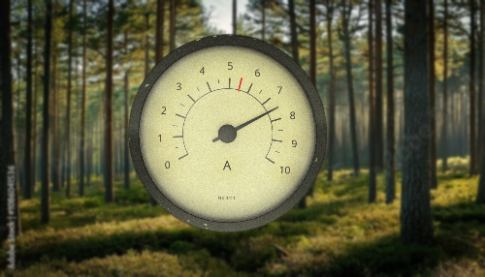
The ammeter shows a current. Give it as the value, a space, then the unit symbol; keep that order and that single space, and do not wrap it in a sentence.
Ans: 7.5 A
